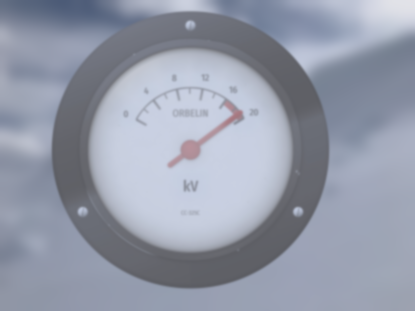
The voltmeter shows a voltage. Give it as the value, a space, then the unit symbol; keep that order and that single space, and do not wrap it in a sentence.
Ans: 19 kV
